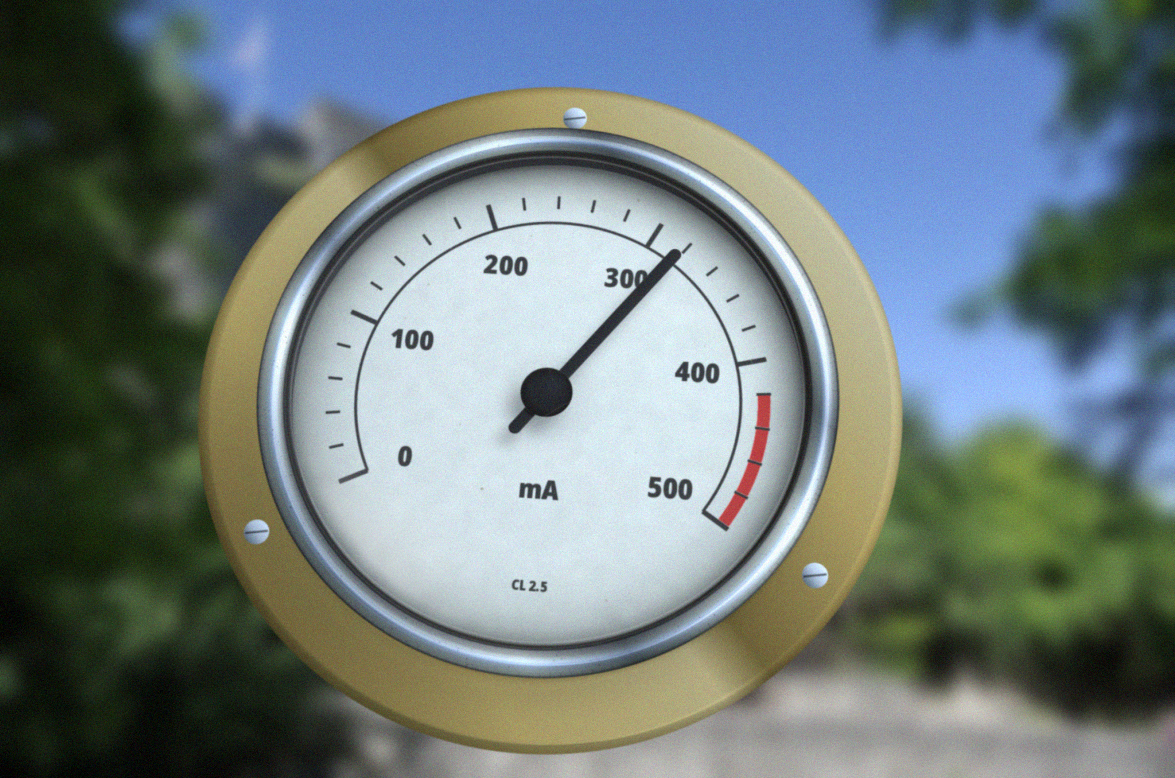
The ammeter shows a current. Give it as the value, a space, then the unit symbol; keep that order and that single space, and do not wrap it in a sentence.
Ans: 320 mA
